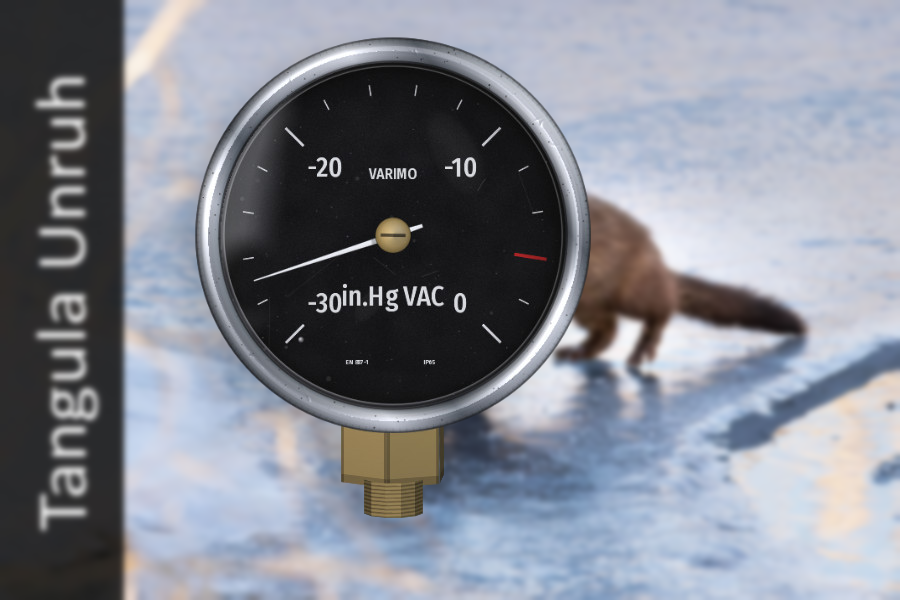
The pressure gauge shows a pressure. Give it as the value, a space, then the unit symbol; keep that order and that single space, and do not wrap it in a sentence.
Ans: -27 inHg
